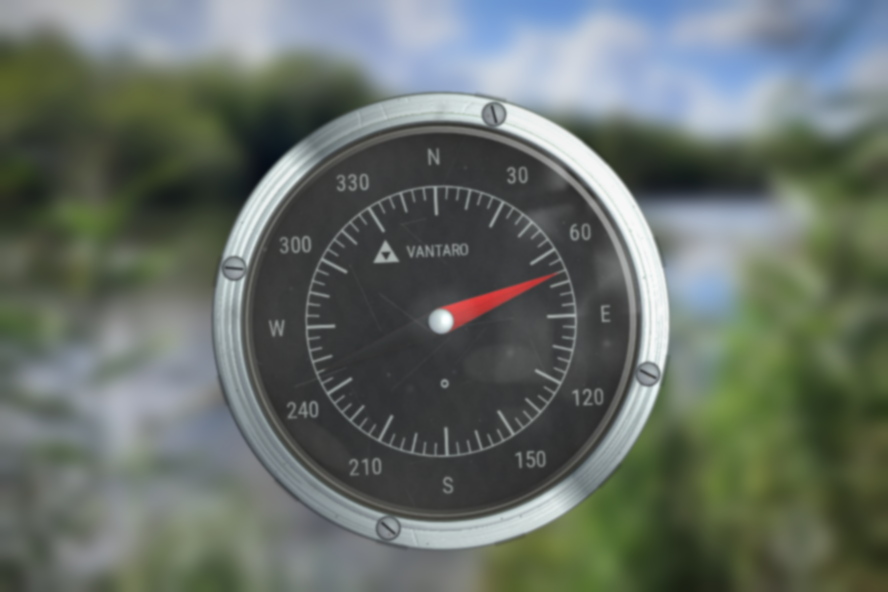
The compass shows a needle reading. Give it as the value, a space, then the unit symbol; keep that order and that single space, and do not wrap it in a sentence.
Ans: 70 °
